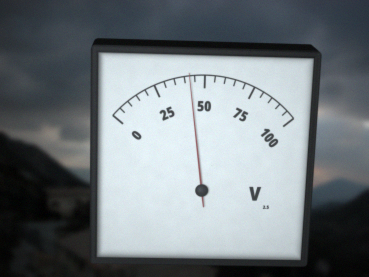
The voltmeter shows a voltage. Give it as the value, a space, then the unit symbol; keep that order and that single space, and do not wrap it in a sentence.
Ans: 42.5 V
